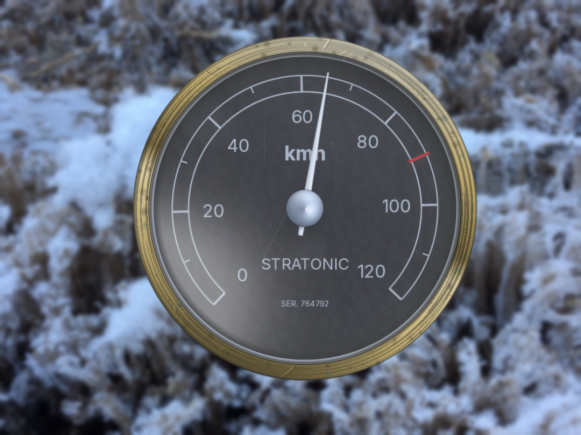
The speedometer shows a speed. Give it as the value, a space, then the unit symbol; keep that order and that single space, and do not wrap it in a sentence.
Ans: 65 km/h
